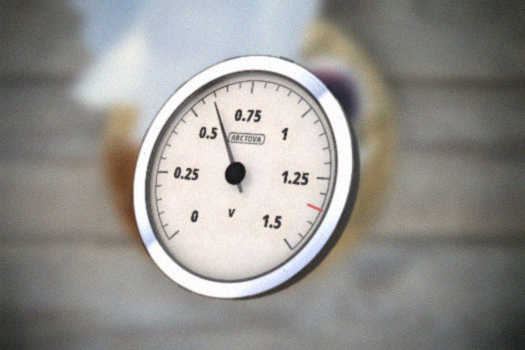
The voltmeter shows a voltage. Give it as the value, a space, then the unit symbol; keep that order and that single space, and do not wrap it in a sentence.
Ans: 0.6 V
